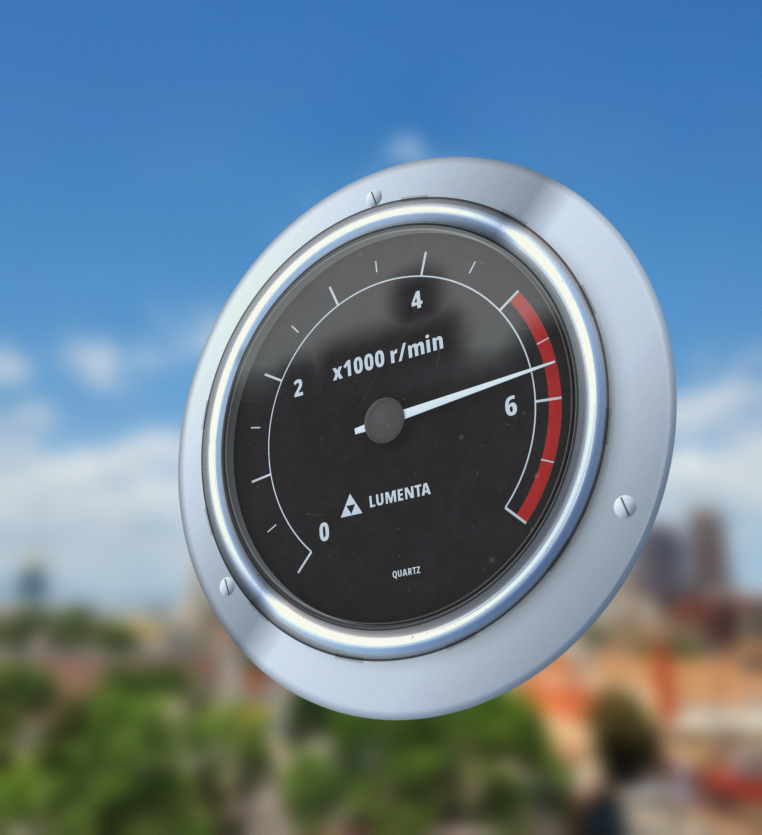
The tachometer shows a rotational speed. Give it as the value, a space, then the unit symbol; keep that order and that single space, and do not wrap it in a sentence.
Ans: 5750 rpm
